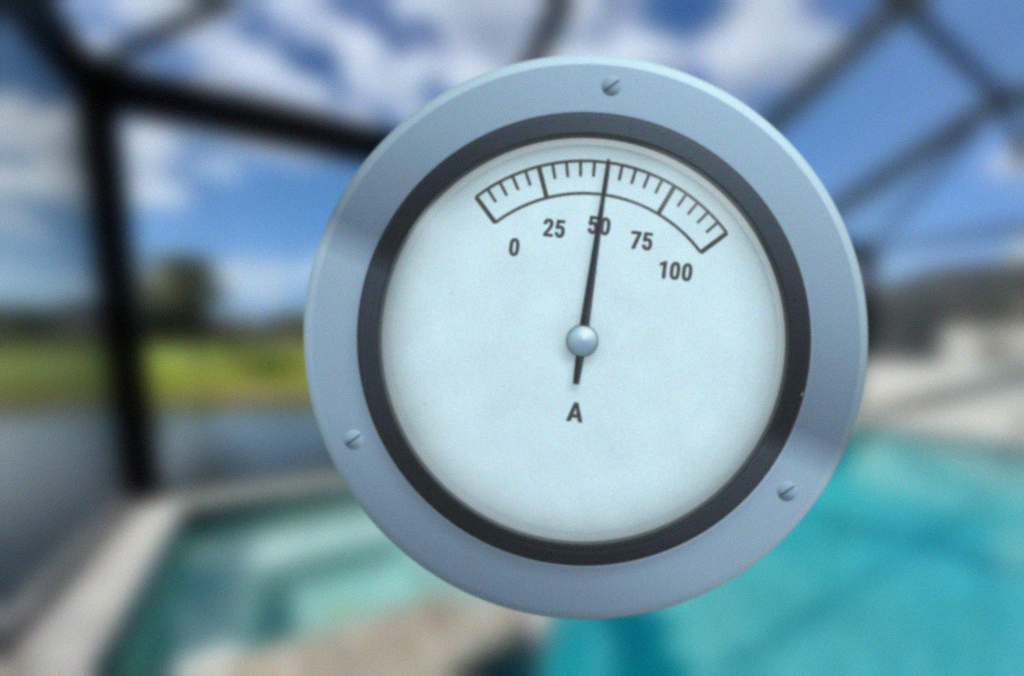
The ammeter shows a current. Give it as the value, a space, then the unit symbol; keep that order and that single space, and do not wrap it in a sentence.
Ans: 50 A
